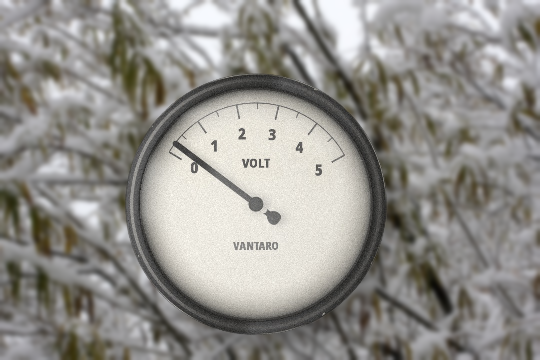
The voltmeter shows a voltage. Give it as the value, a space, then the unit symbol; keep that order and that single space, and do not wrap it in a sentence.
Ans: 0.25 V
